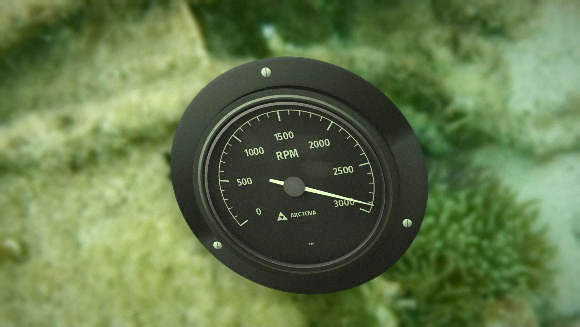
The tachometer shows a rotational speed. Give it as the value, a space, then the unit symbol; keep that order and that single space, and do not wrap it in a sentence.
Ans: 2900 rpm
